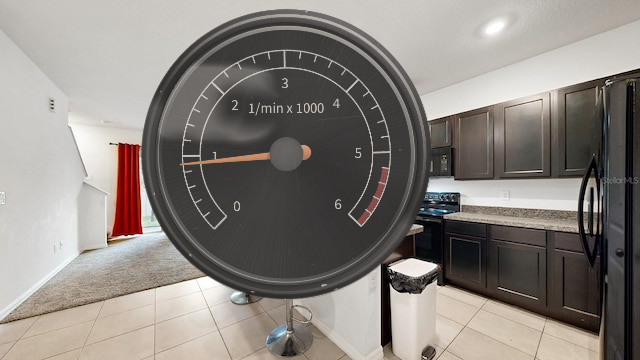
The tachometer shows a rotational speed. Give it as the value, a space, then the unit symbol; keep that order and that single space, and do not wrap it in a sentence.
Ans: 900 rpm
